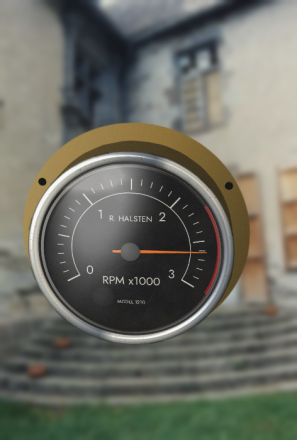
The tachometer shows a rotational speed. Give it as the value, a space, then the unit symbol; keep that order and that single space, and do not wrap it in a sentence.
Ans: 2600 rpm
